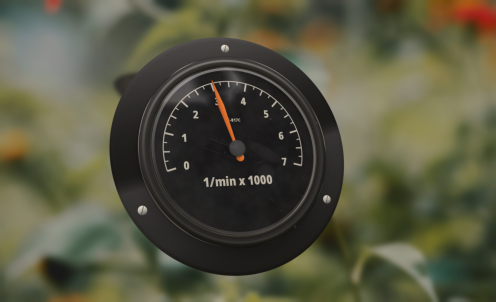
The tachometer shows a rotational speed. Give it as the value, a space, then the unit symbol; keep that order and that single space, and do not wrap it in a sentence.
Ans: 3000 rpm
